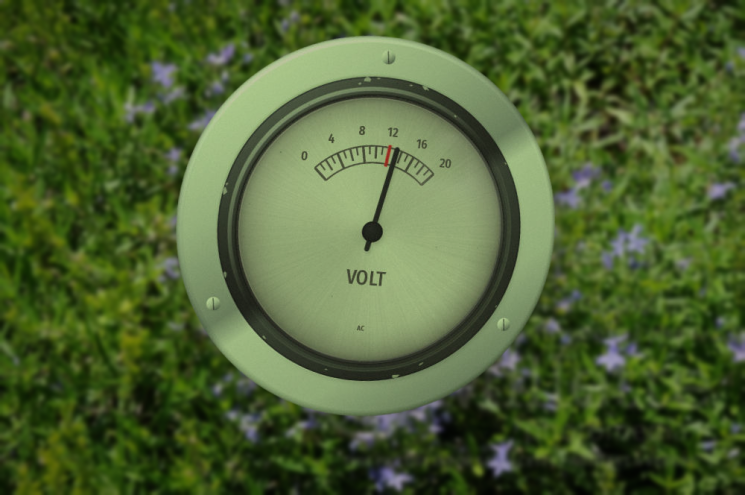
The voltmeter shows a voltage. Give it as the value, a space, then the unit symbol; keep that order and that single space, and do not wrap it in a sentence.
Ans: 13 V
